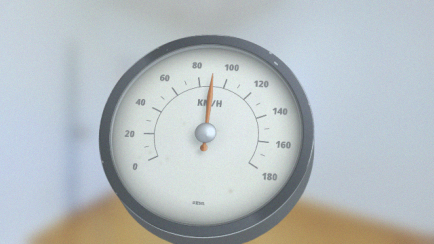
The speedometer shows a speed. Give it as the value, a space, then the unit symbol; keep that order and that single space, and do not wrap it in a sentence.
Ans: 90 km/h
